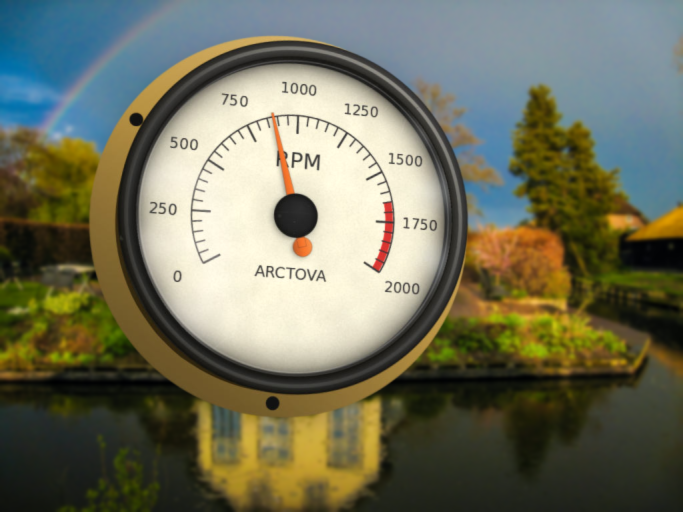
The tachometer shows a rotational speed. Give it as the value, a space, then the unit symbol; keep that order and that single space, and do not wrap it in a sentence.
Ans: 875 rpm
